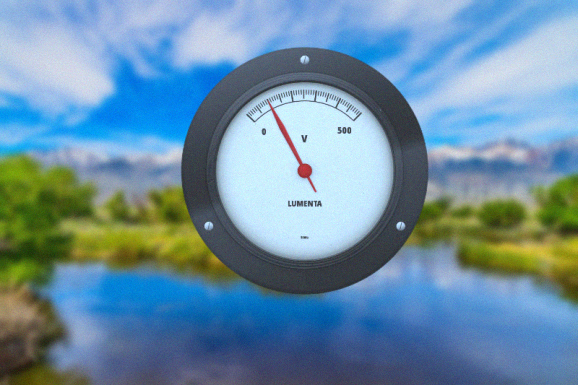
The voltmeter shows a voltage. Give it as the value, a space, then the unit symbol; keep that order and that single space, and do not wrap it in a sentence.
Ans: 100 V
